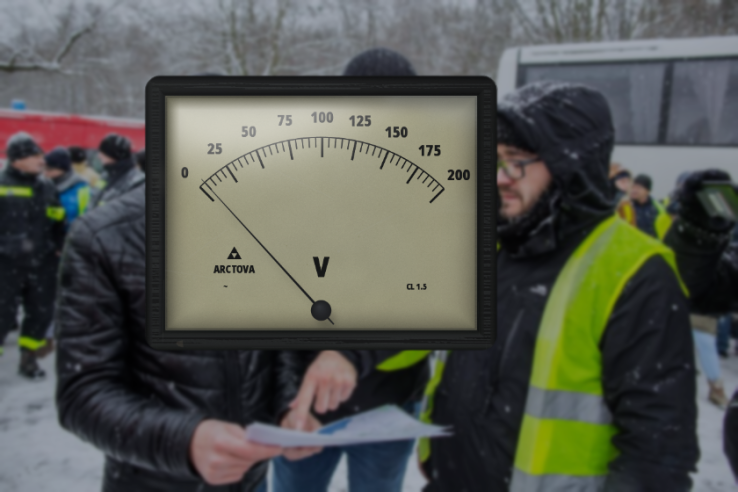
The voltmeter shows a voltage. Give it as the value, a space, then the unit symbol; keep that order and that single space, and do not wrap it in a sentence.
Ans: 5 V
